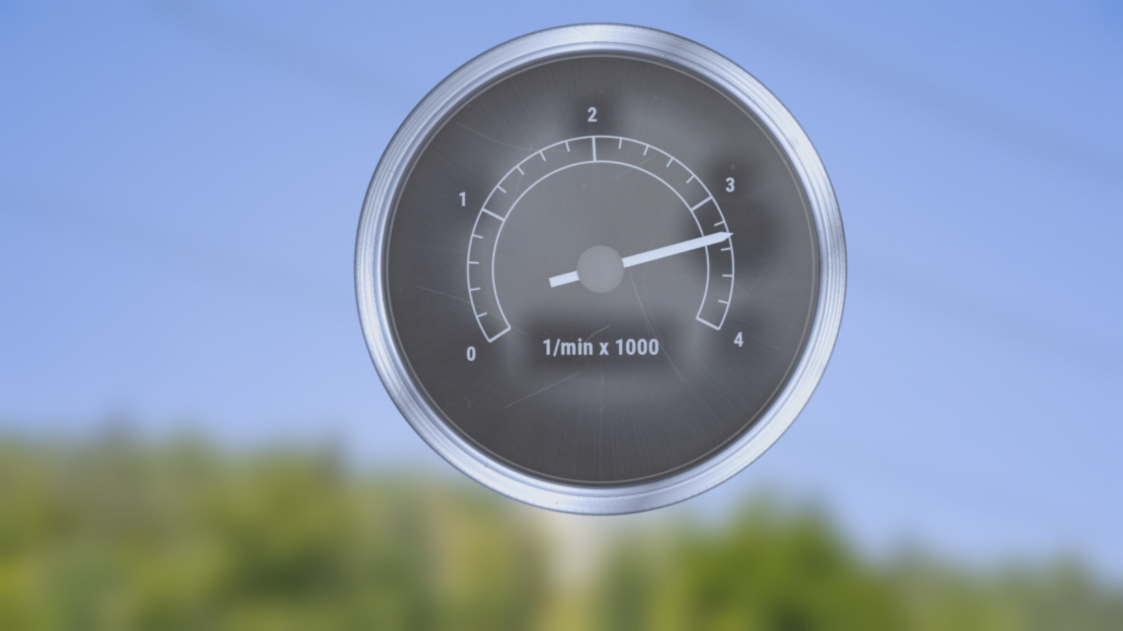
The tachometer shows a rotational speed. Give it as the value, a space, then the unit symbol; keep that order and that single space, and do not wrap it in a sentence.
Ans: 3300 rpm
